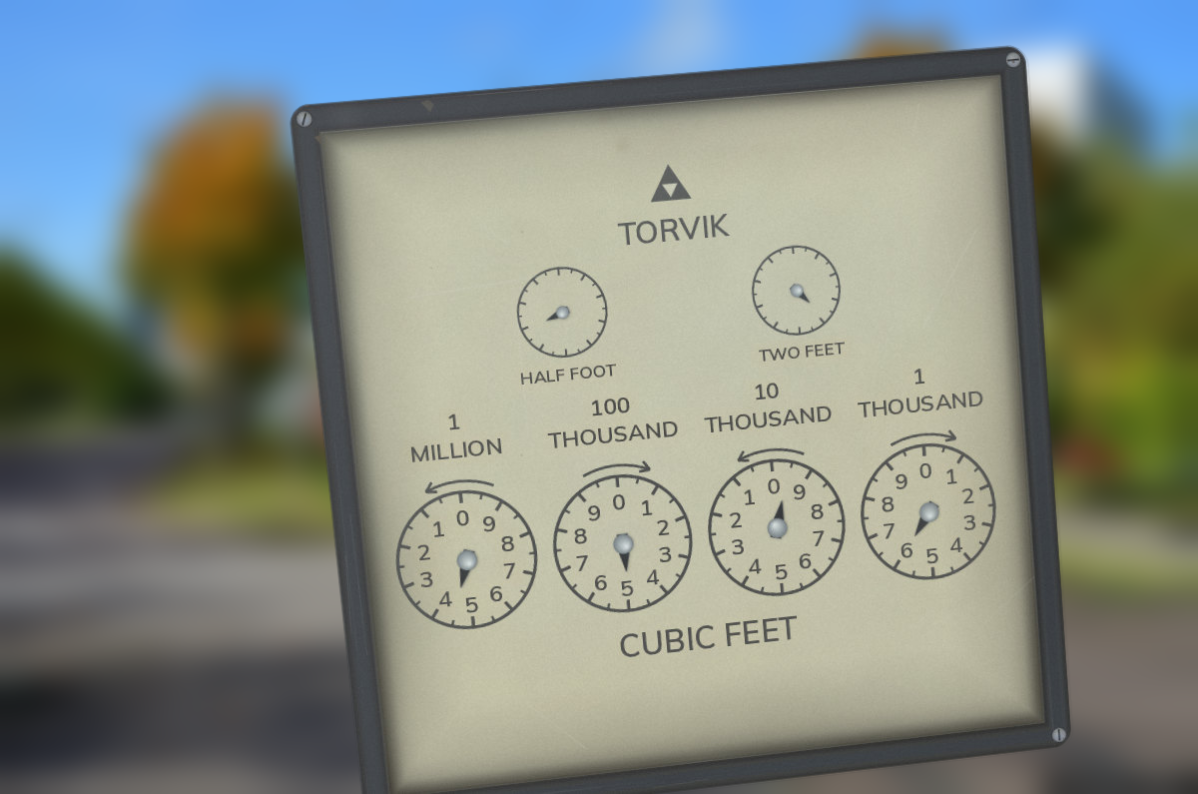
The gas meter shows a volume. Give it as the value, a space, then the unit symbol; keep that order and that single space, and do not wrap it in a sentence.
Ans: 449600 ft³
